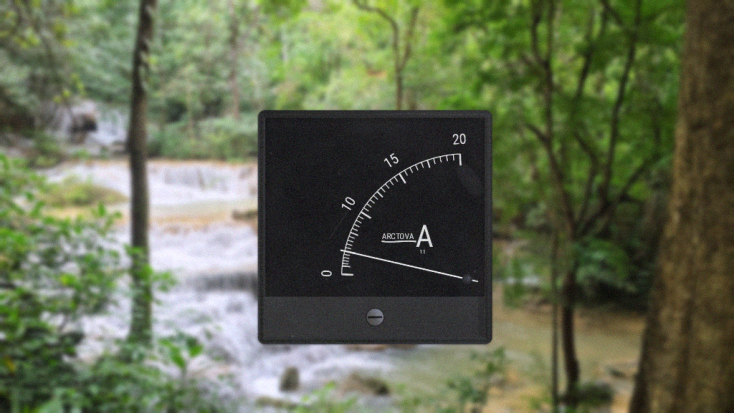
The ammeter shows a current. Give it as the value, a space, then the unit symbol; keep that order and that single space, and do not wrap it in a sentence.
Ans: 5 A
